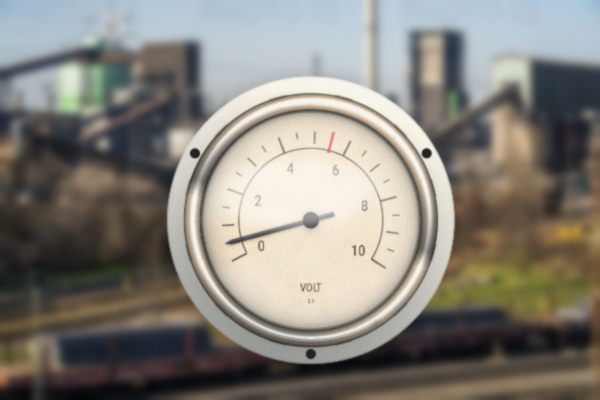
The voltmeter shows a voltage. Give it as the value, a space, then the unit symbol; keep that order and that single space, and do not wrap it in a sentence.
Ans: 0.5 V
